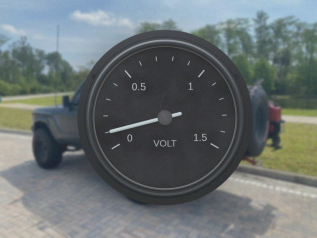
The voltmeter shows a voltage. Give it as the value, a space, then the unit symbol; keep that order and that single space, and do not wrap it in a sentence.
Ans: 0.1 V
